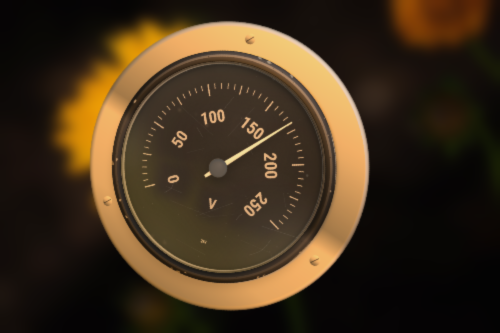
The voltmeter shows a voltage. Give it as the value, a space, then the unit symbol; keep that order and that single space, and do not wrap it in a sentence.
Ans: 170 V
